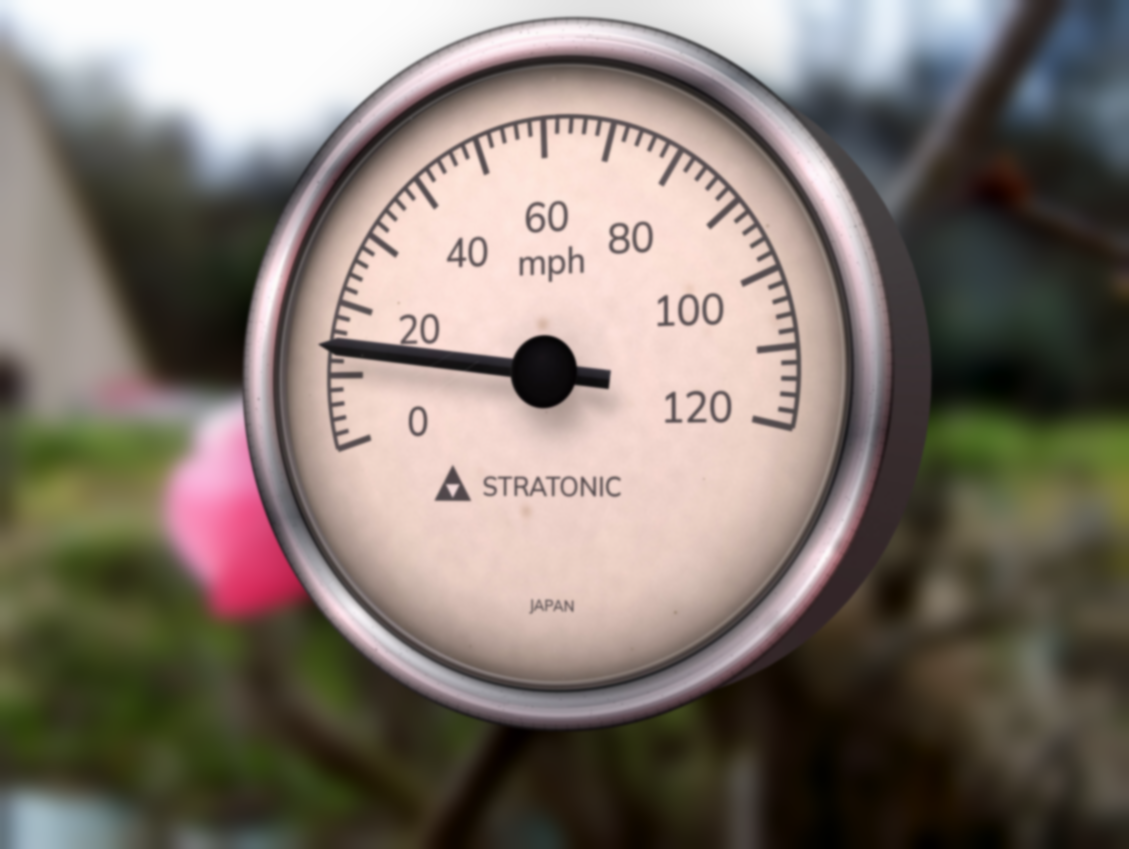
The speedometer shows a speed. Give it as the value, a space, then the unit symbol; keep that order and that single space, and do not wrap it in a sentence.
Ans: 14 mph
